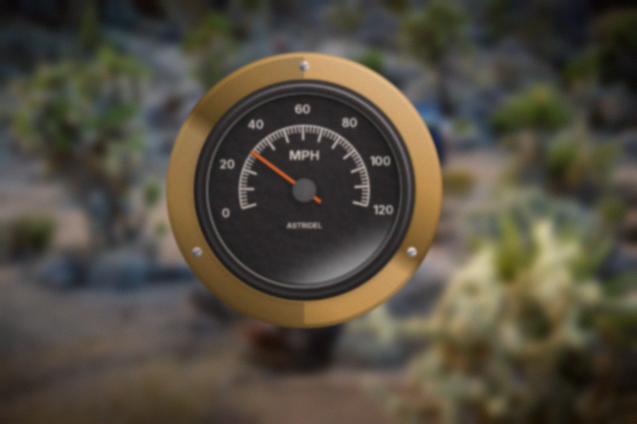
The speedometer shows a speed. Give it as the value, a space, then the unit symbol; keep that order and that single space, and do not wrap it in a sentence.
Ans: 30 mph
